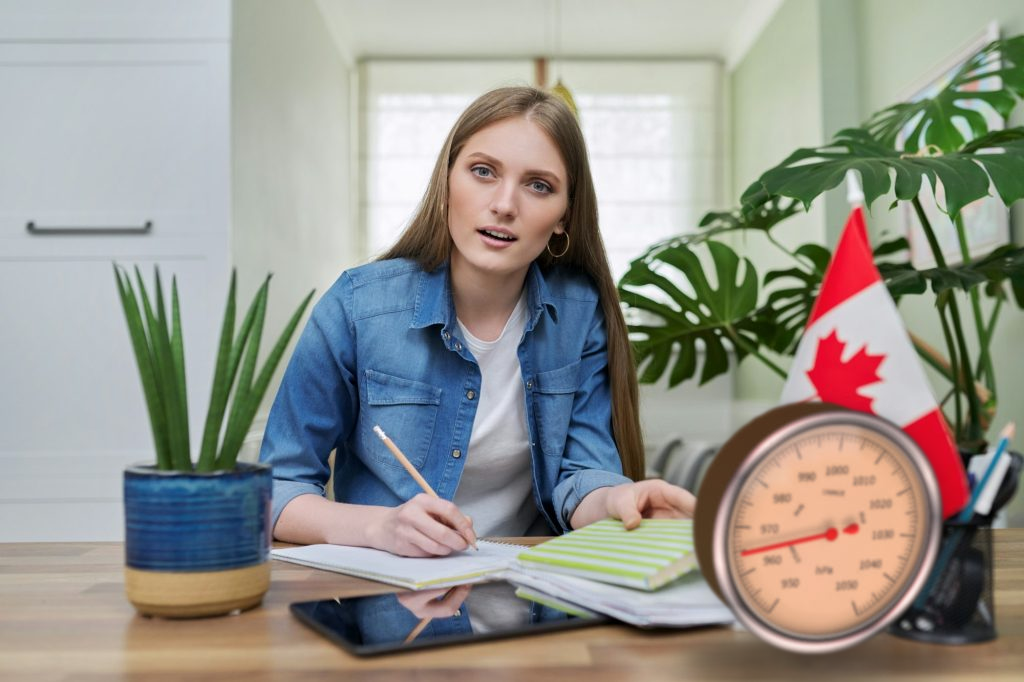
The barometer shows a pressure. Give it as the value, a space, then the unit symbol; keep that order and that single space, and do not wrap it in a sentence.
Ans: 965 hPa
